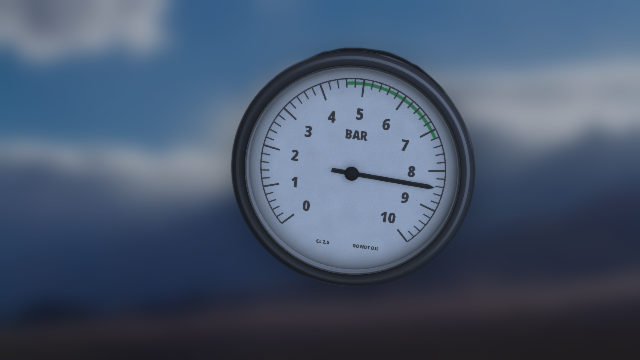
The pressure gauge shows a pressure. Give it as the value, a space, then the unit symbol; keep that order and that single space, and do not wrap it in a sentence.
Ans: 8.4 bar
